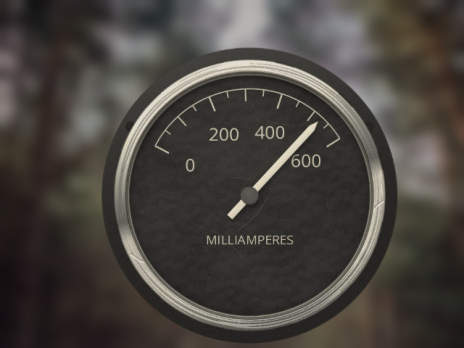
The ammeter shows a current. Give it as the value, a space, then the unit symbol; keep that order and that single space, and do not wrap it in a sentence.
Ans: 525 mA
